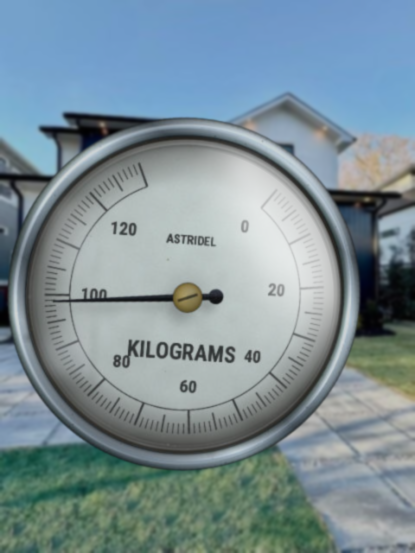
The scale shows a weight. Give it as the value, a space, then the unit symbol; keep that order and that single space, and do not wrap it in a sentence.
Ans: 99 kg
